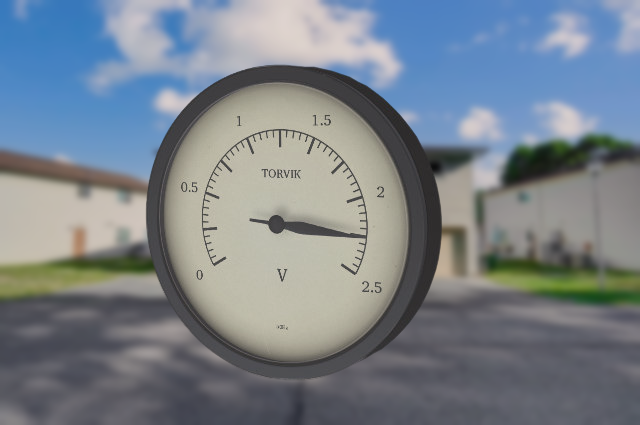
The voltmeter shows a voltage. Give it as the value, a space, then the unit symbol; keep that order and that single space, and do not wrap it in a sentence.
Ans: 2.25 V
